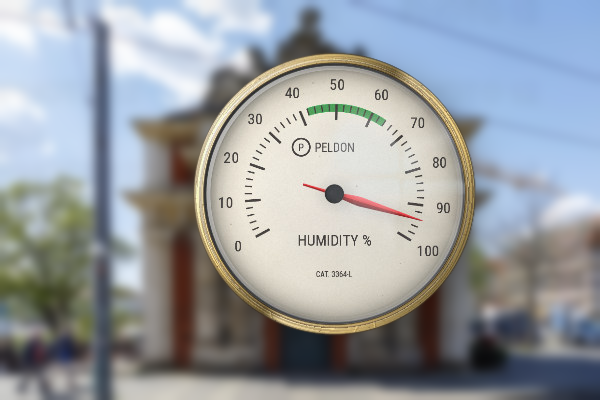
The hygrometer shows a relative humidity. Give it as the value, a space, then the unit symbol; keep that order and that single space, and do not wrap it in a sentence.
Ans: 94 %
